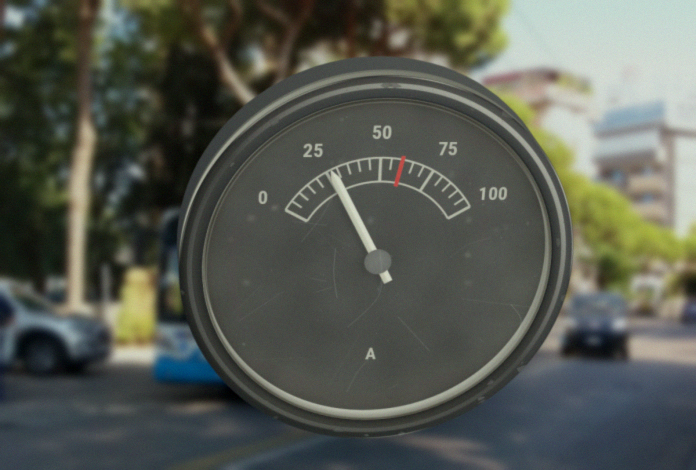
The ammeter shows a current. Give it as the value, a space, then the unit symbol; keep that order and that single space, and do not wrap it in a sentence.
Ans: 27.5 A
